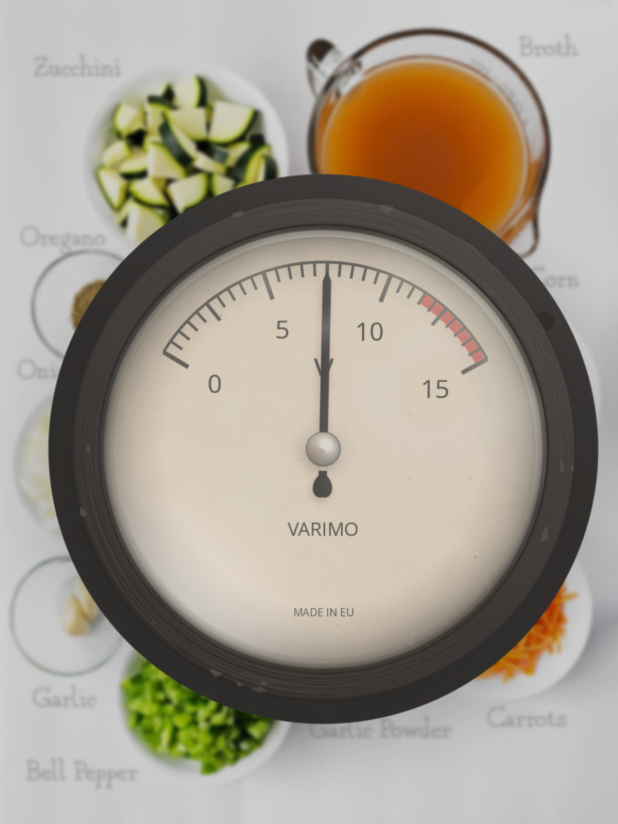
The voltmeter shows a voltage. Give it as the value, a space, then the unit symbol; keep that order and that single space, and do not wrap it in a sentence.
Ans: 7.5 V
